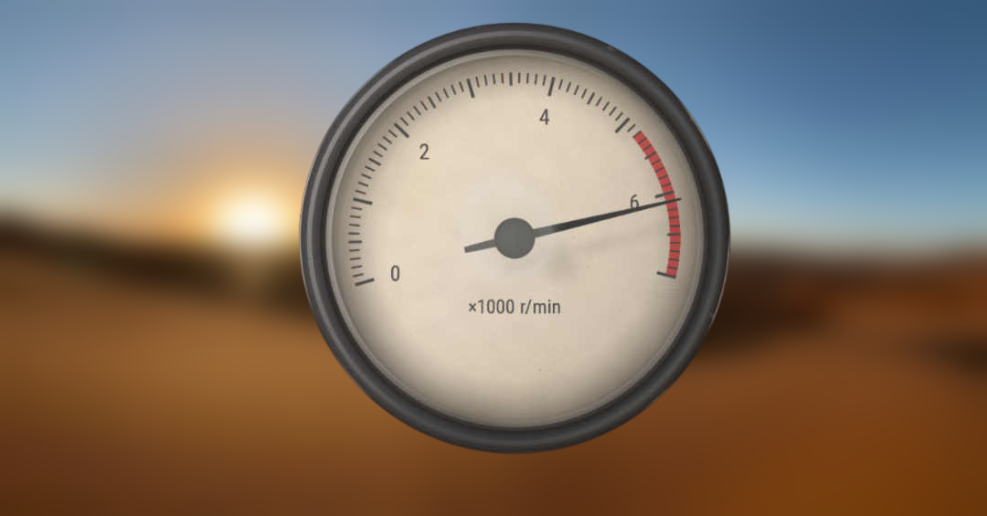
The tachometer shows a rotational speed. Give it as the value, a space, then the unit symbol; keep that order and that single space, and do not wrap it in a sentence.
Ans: 6100 rpm
